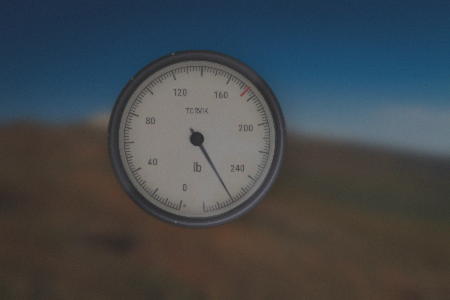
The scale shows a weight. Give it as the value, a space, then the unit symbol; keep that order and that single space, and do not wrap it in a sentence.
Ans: 260 lb
